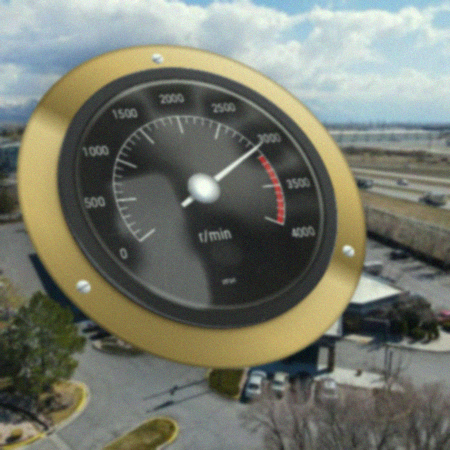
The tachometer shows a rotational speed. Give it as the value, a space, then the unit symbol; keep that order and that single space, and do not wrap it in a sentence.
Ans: 3000 rpm
